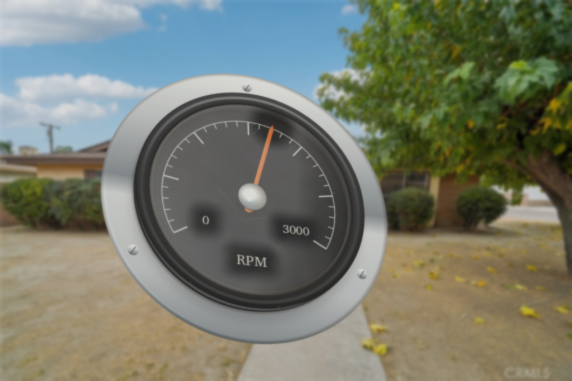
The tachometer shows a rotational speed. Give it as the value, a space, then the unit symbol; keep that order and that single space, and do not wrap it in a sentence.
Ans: 1700 rpm
